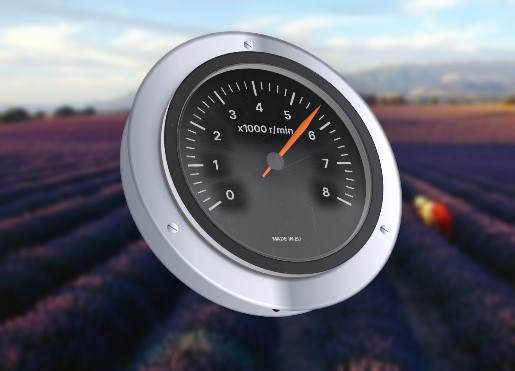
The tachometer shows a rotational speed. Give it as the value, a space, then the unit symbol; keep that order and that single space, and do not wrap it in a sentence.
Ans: 5600 rpm
